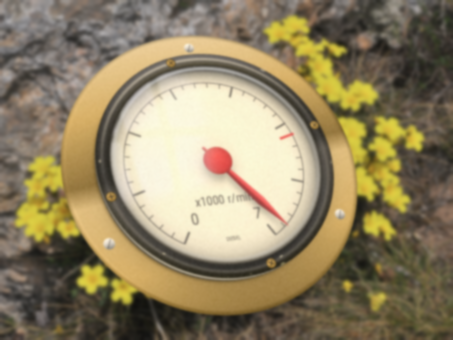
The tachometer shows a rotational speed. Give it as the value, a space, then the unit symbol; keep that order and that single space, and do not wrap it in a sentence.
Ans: 6800 rpm
